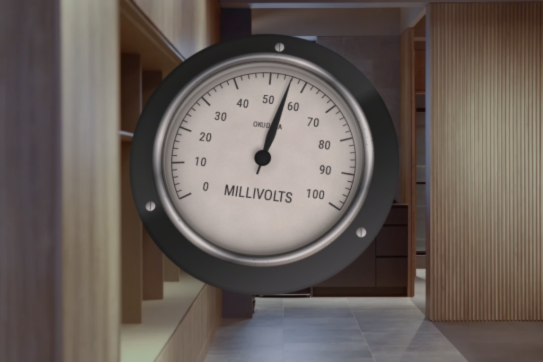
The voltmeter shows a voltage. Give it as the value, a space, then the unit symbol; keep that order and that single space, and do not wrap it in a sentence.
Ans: 56 mV
